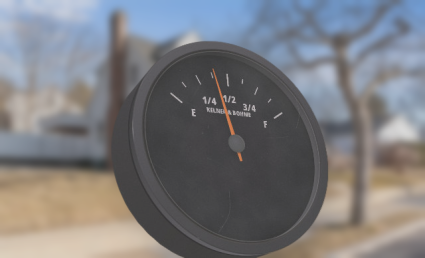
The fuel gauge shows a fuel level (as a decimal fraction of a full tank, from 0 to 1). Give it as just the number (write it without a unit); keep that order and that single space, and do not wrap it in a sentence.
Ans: 0.375
